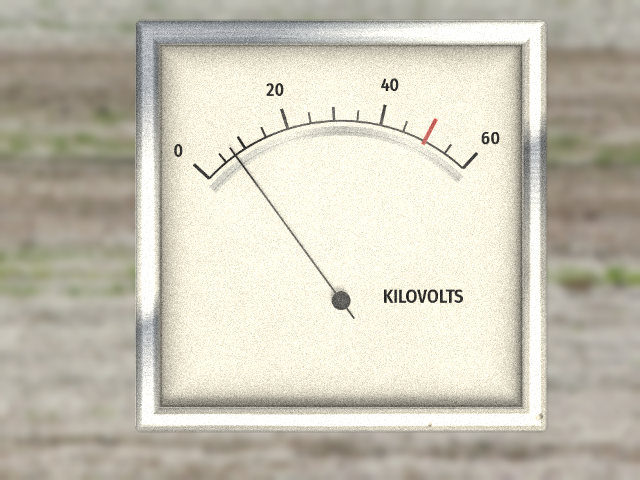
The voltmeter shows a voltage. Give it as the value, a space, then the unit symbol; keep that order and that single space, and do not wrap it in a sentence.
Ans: 7.5 kV
